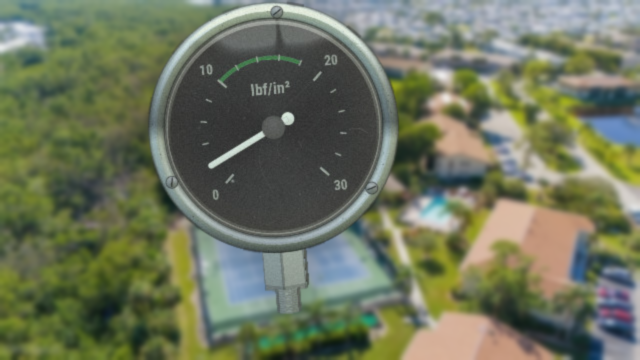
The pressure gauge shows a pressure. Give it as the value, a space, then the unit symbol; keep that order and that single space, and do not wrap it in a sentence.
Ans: 2 psi
